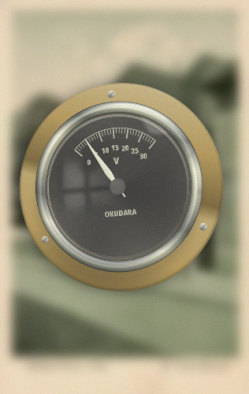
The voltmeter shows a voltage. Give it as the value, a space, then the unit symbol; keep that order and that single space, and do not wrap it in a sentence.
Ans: 5 V
